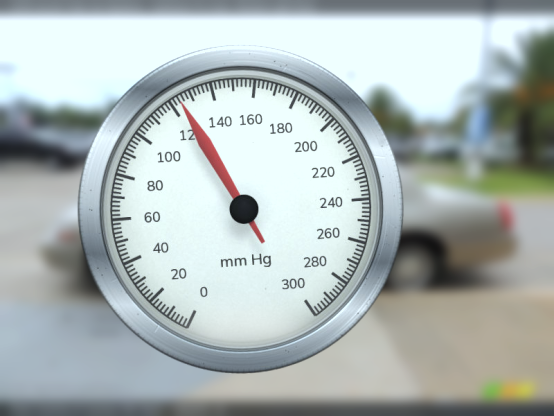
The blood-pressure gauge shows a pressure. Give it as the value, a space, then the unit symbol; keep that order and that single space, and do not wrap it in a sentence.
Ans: 124 mmHg
